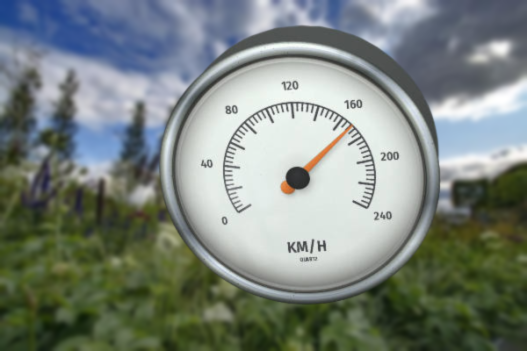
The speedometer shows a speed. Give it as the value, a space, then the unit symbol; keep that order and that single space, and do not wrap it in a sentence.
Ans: 168 km/h
